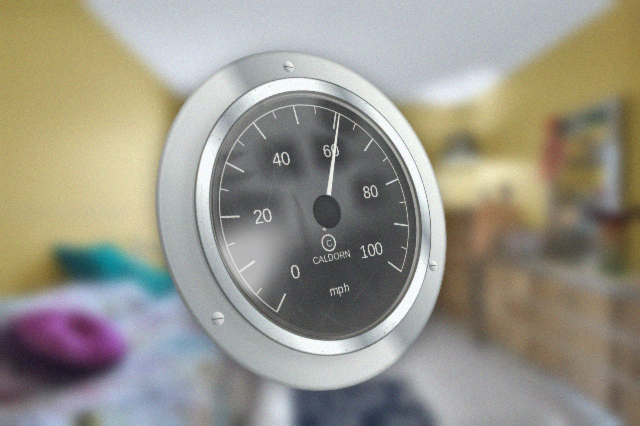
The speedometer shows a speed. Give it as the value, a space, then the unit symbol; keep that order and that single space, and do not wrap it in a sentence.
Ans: 60 mph
